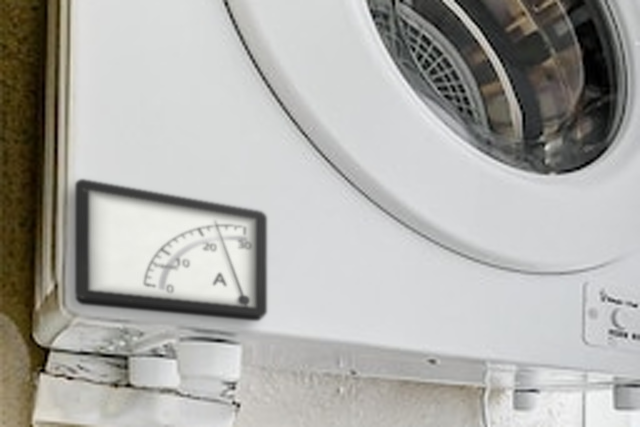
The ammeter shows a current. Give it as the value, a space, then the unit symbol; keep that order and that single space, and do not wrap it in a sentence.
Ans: 24 A
